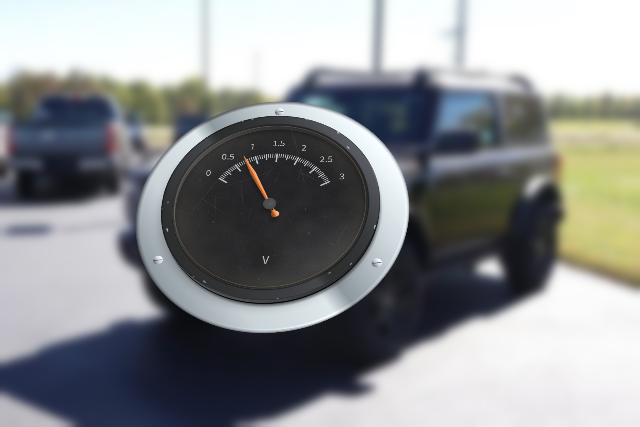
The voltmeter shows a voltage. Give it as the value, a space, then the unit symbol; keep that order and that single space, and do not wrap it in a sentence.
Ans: 0.75 V
